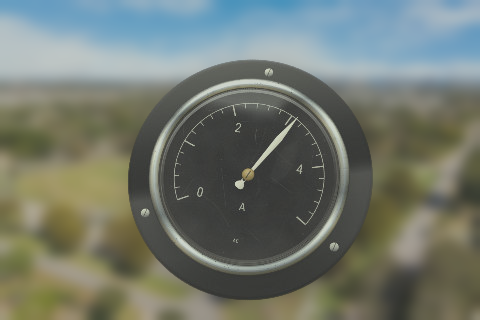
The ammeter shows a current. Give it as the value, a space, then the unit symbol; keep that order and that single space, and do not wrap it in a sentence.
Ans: 3.1 A
